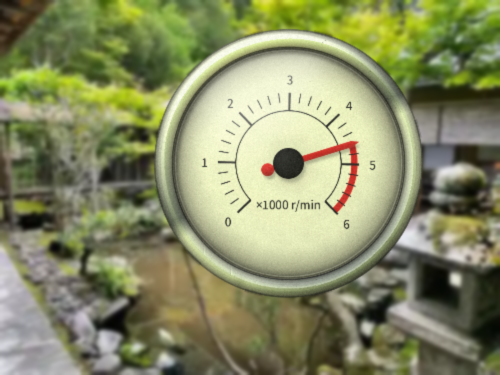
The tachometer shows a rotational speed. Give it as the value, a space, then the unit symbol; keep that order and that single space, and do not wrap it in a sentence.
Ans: 4600 rpm
